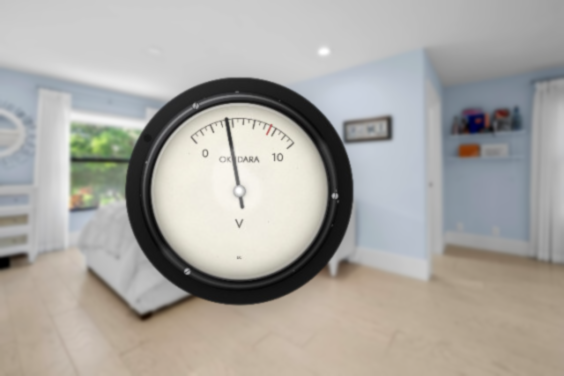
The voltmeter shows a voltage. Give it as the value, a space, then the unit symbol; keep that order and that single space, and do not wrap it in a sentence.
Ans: 3.5 V
